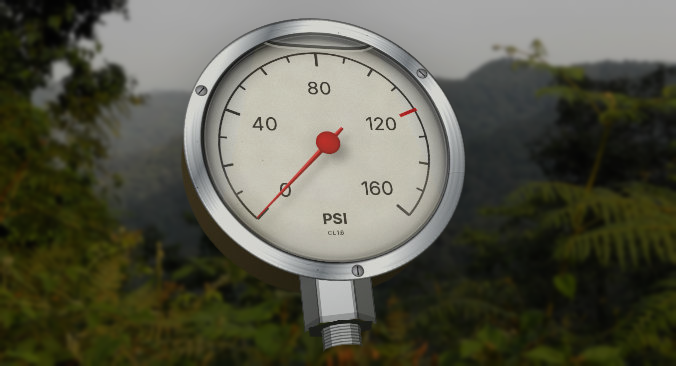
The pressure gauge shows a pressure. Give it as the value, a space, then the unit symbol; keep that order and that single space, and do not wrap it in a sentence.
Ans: 0 psi
